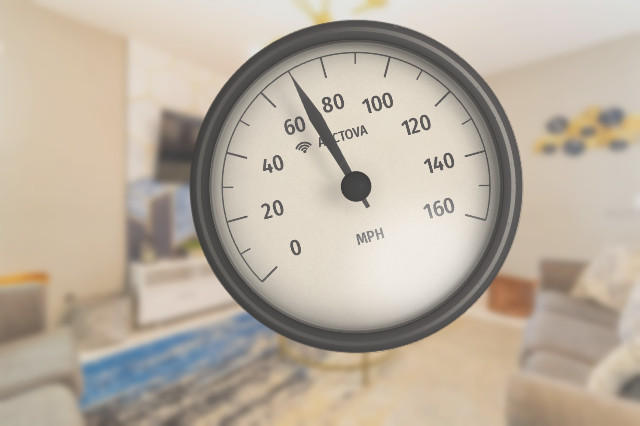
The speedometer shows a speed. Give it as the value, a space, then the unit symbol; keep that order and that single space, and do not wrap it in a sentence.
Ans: 70 mph
